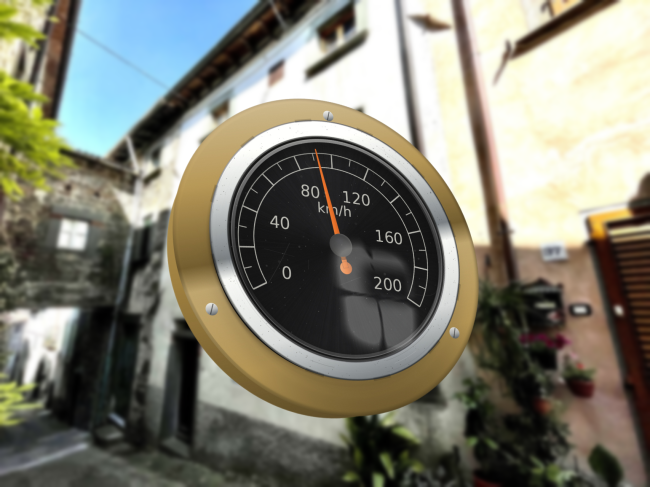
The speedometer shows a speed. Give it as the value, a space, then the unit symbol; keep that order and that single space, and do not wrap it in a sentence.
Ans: 90 km/h
